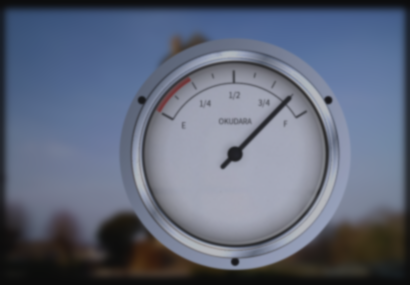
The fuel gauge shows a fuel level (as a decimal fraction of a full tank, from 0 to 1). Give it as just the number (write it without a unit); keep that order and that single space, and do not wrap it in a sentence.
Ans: 0.875
